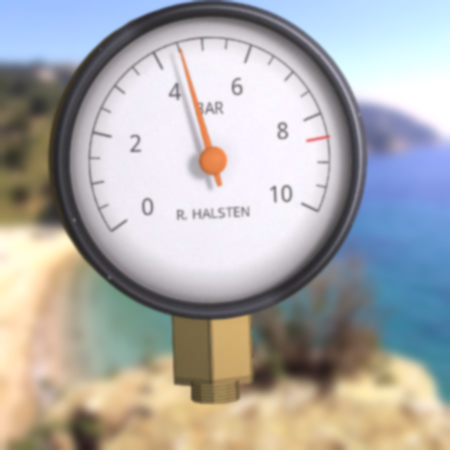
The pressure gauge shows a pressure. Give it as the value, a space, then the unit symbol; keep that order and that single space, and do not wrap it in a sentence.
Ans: 4.5 bar
